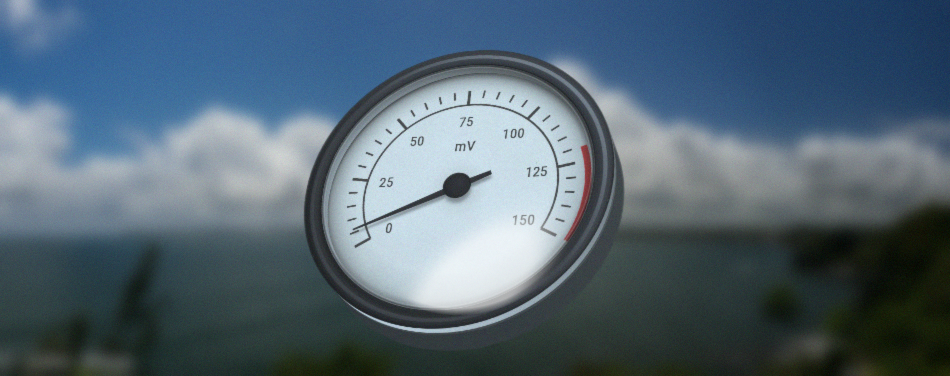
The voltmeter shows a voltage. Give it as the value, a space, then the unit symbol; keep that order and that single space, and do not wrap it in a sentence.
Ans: 5 mV
